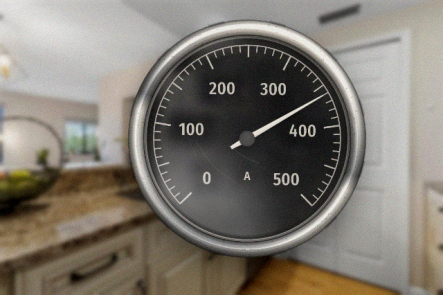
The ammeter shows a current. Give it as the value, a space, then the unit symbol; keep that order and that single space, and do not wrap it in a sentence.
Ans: 360 A
